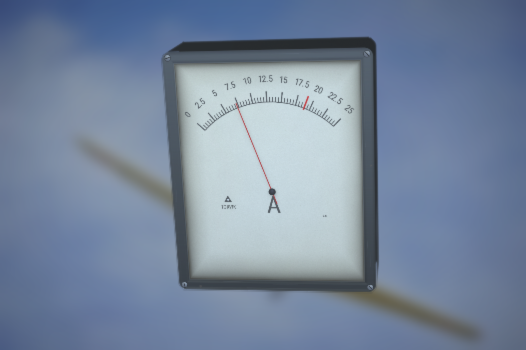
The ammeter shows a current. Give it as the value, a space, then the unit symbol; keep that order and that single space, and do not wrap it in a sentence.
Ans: 7.5 A
